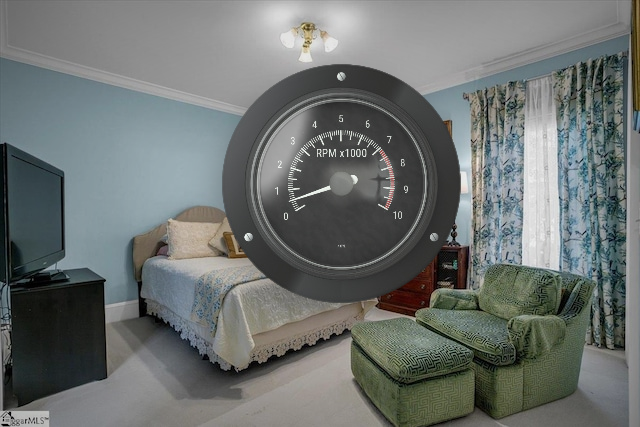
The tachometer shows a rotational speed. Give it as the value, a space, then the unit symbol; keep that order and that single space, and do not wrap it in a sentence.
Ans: 500 rpm
